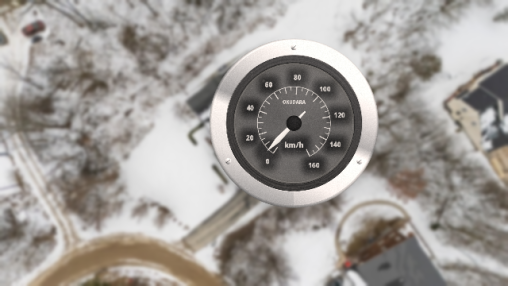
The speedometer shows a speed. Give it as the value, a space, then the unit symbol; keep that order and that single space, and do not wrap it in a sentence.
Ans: 5 km/h
